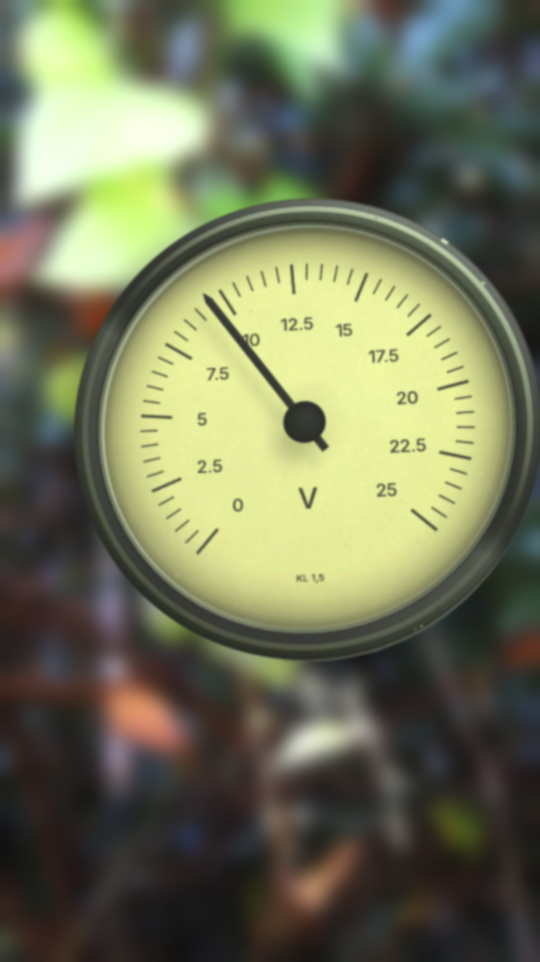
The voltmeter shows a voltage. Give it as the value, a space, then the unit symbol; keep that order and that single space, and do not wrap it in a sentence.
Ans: 9.5 V
